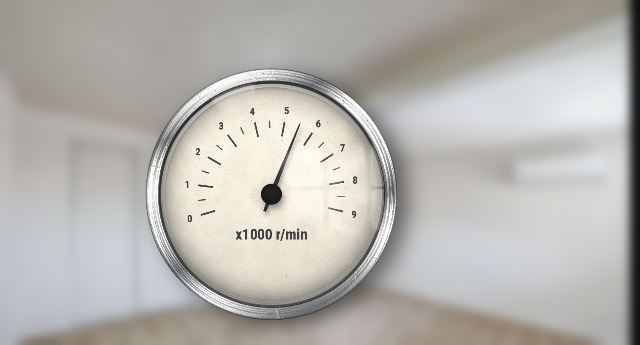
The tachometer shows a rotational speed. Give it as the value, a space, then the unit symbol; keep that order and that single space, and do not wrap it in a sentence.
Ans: 5500 rpm
